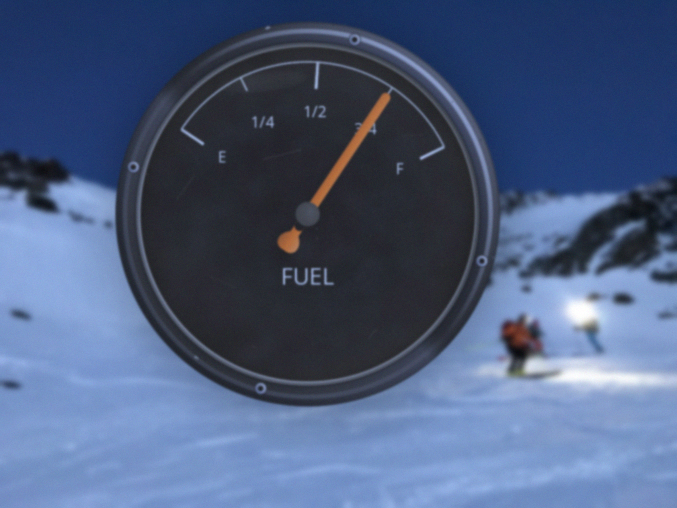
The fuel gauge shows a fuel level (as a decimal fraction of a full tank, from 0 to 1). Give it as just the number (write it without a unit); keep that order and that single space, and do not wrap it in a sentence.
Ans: 0.75
